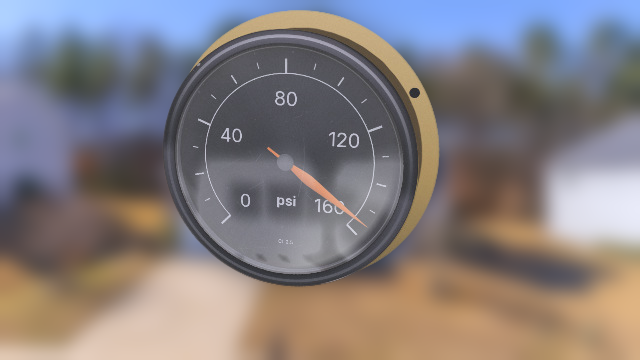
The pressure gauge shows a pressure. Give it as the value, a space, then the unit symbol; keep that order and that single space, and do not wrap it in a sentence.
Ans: 155 psi
